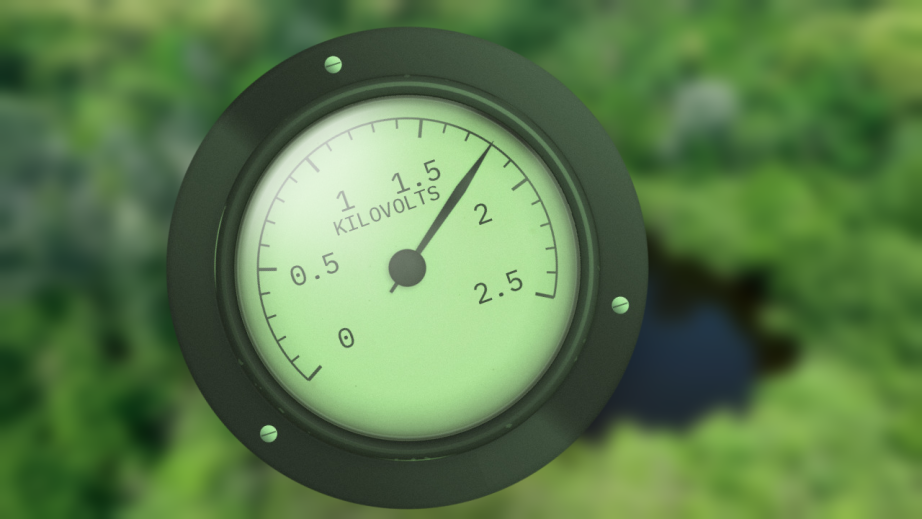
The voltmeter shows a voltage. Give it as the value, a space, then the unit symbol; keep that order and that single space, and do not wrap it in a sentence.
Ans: 1.8 kV
